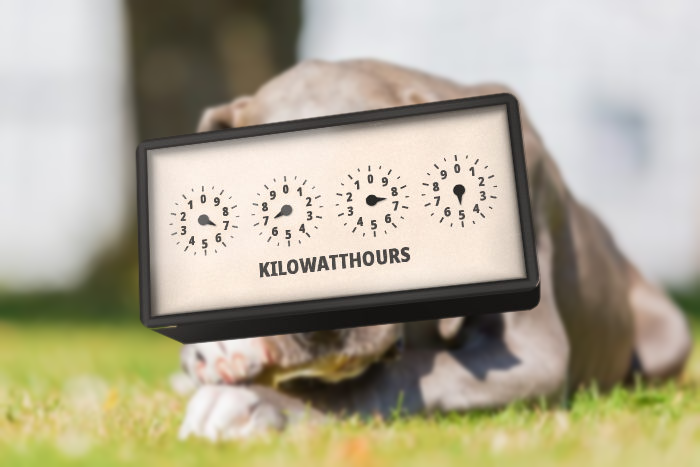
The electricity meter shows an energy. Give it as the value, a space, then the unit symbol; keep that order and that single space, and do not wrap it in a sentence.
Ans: 6675 kWh
